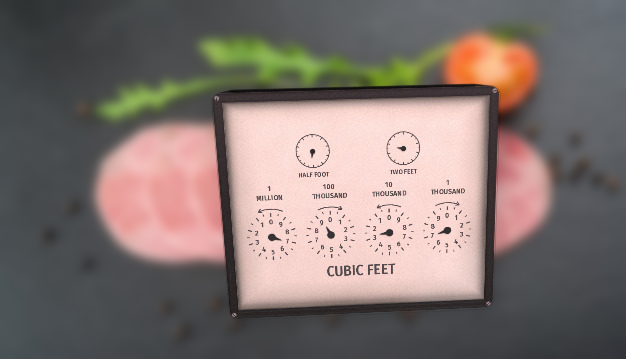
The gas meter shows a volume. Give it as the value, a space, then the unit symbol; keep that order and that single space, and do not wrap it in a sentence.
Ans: 692700 ft³
